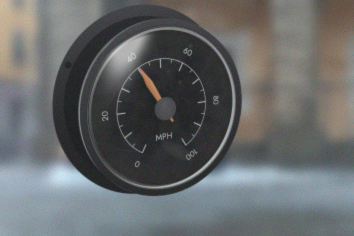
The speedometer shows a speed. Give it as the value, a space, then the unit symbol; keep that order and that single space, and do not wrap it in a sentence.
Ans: 40 mph
